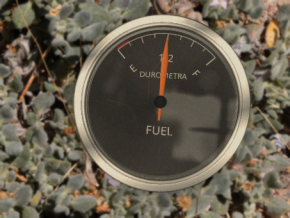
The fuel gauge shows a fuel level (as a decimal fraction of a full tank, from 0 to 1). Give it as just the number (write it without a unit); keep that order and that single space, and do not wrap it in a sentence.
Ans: 0.5
